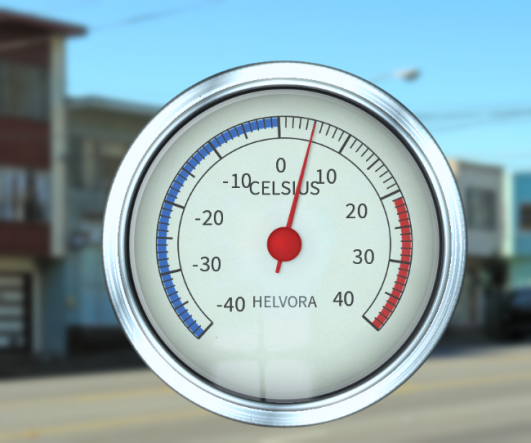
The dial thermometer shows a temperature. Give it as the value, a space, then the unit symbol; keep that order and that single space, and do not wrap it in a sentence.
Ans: 5 °C
